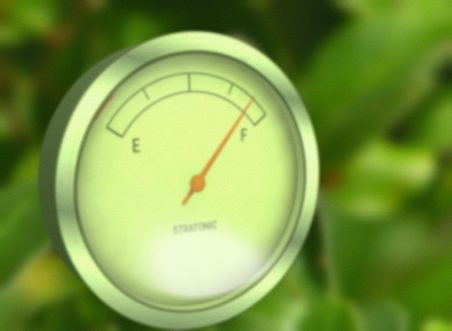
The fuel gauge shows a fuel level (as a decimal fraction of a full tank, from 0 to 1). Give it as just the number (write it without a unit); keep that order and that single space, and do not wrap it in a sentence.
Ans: 0.875
